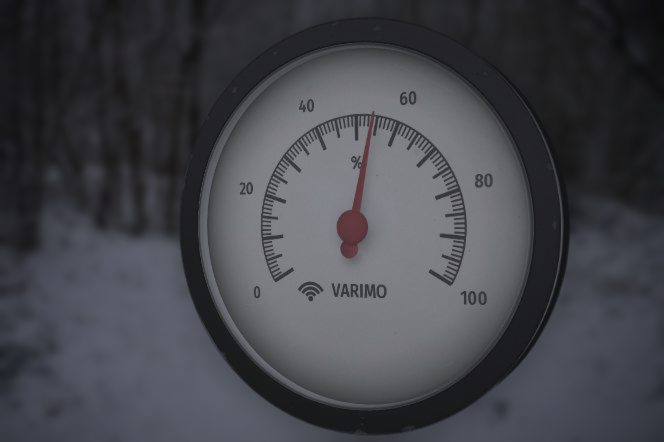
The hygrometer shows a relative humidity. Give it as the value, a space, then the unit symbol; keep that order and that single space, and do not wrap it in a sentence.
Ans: 55 %
